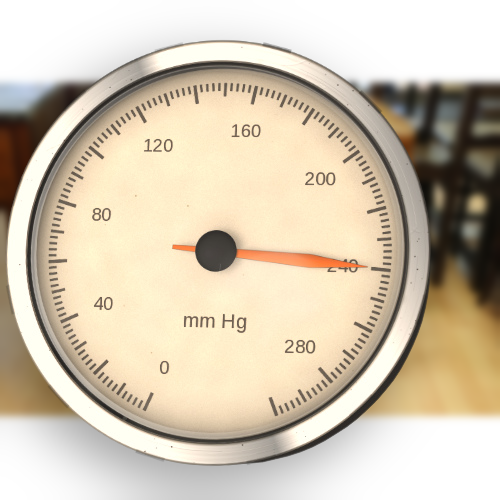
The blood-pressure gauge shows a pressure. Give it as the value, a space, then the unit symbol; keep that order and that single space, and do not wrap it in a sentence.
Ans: 240 mmHg
